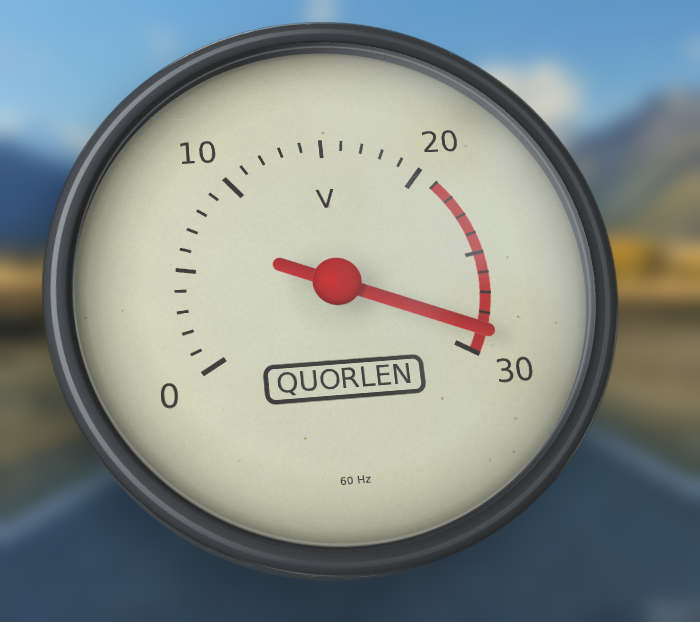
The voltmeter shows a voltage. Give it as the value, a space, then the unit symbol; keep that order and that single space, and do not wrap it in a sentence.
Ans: 29 V
